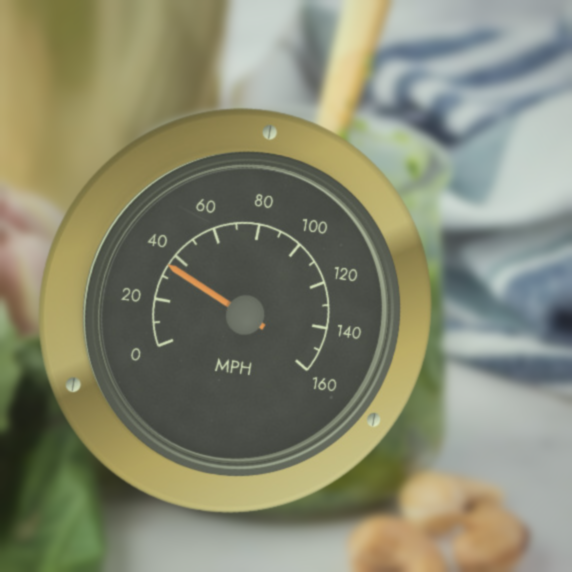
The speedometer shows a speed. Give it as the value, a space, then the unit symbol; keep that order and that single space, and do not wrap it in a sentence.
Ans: 35 mph
